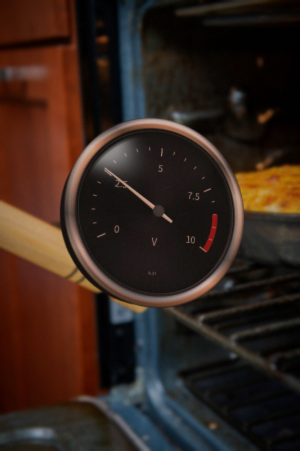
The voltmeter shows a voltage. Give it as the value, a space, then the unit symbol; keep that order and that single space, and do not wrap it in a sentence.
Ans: 2.5 V
